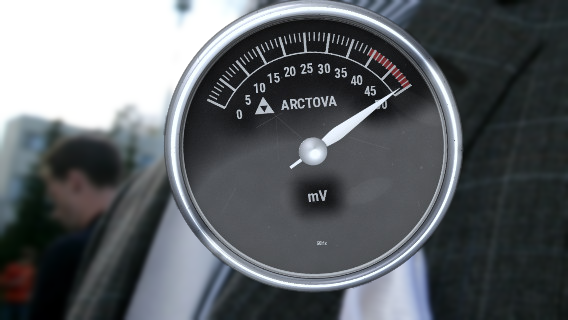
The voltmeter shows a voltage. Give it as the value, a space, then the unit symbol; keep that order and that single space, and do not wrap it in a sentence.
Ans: 49 mV
